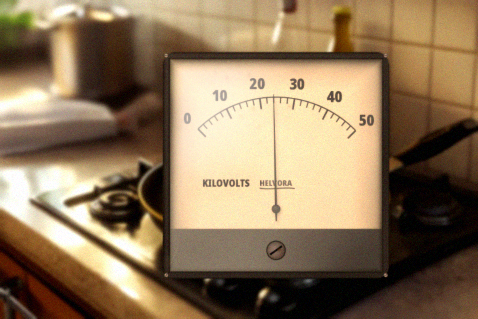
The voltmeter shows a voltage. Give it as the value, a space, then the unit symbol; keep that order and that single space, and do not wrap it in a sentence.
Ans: 24 kV
